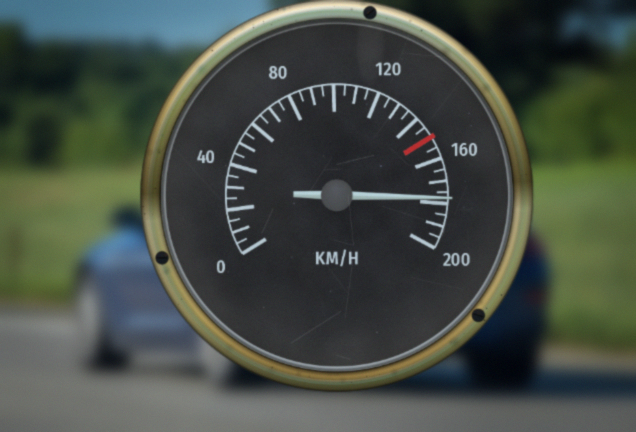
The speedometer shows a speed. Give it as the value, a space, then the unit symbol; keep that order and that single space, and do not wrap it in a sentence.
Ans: 177.5 km/h
